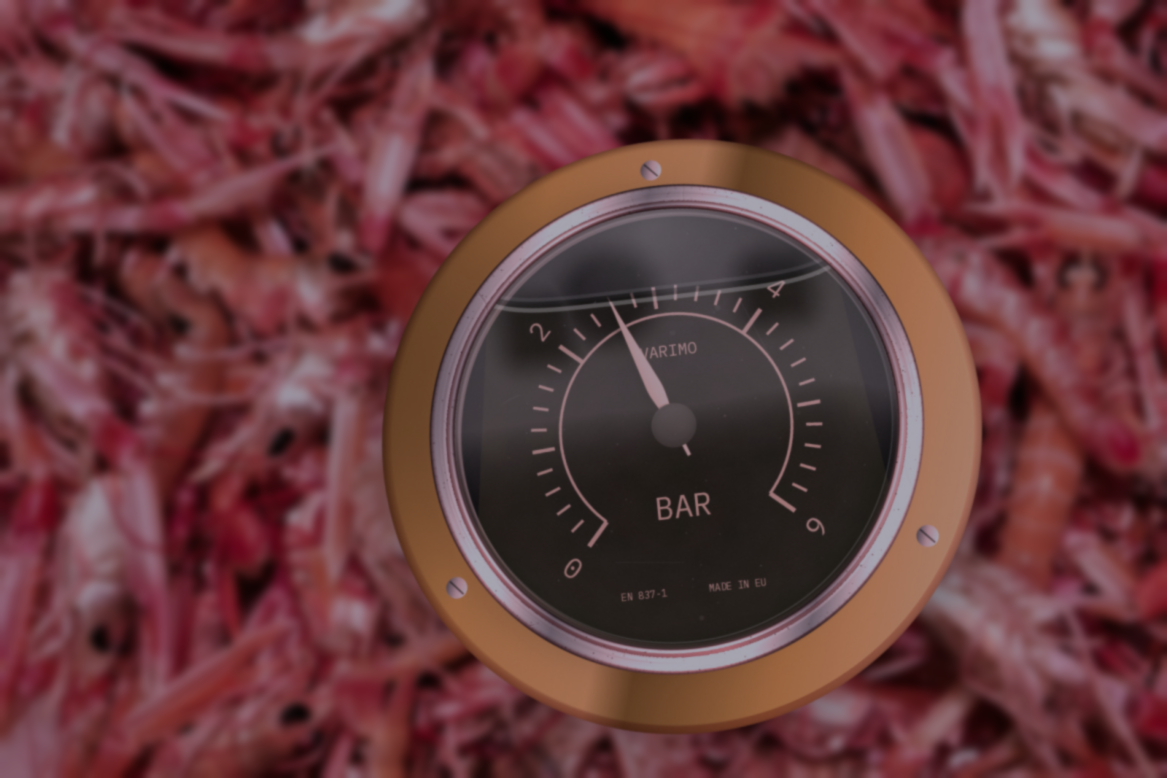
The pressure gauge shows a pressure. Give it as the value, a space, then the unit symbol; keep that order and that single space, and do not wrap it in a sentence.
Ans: 2.6 bar
